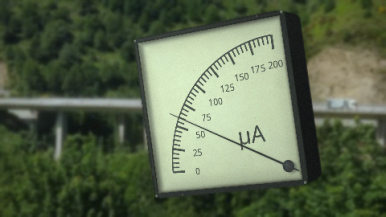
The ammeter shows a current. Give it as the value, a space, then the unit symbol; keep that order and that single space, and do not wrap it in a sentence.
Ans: 60 µA
